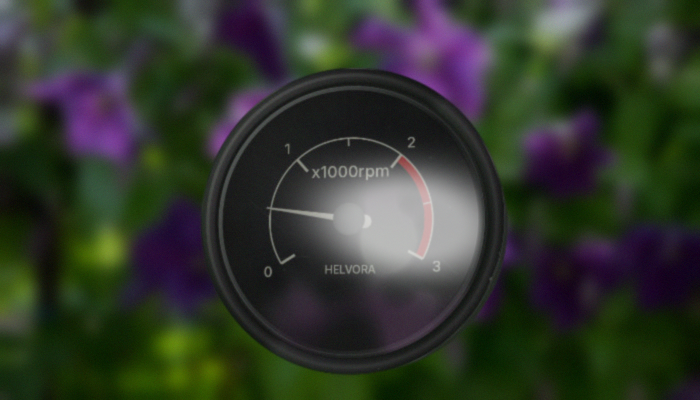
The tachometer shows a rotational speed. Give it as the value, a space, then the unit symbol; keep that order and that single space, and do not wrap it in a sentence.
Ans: 500 rpm
